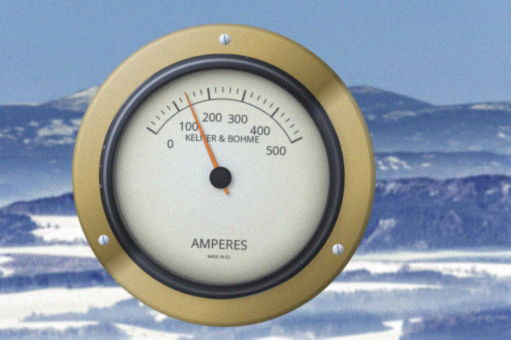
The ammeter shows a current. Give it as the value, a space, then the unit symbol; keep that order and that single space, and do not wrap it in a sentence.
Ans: 140 A
